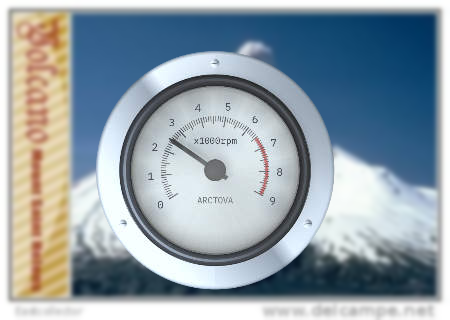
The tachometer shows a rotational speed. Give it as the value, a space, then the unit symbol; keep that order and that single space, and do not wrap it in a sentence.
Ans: 2500 rpm
